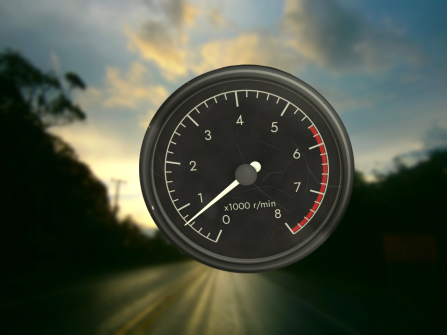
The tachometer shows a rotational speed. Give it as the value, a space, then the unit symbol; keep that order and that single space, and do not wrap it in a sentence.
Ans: 700 rpm
